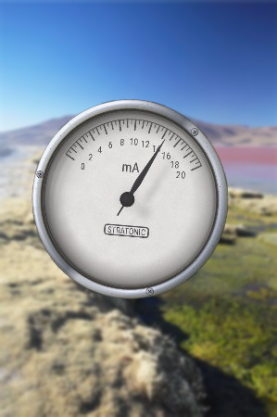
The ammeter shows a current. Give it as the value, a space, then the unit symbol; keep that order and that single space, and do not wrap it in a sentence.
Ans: 14.5 mA
